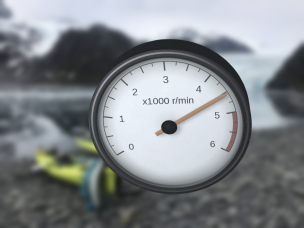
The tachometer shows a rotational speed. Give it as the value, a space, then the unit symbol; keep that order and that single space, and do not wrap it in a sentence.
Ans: 4500 rpm
